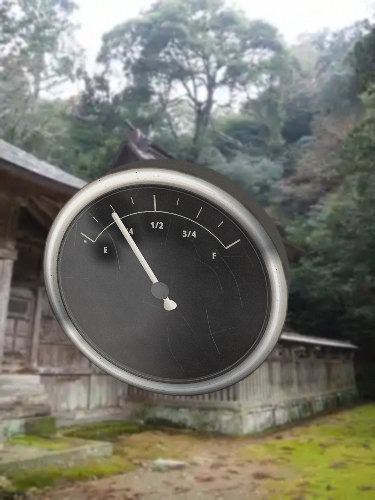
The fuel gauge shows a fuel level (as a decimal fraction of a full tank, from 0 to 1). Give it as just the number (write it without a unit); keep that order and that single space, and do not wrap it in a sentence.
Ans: 0.25
